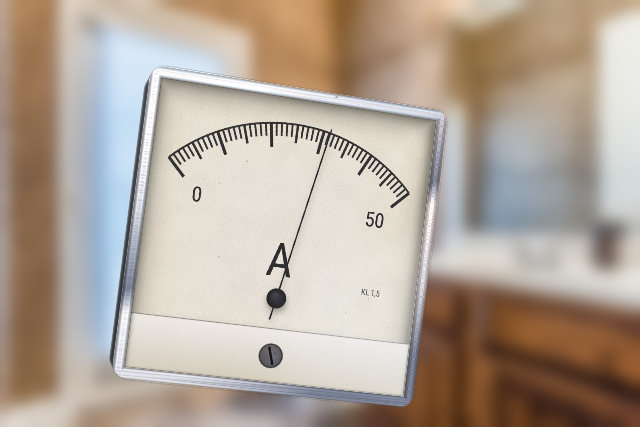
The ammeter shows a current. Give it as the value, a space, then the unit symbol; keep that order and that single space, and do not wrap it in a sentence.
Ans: 31 A
